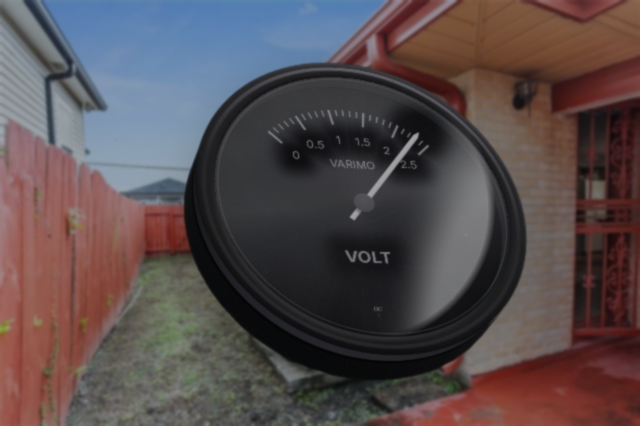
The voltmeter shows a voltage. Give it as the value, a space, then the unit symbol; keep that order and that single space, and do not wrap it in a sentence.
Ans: 2.3 V
